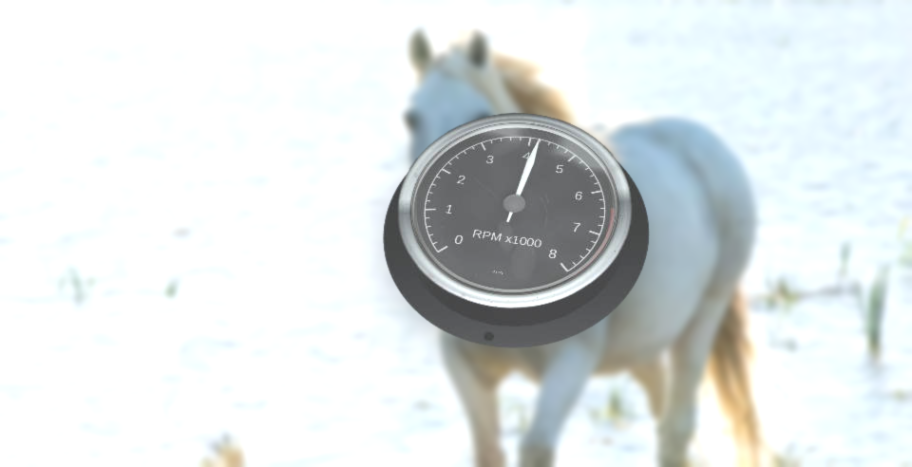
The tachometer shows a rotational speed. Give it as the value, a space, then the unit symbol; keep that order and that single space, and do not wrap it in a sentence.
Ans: 4200 rpm
